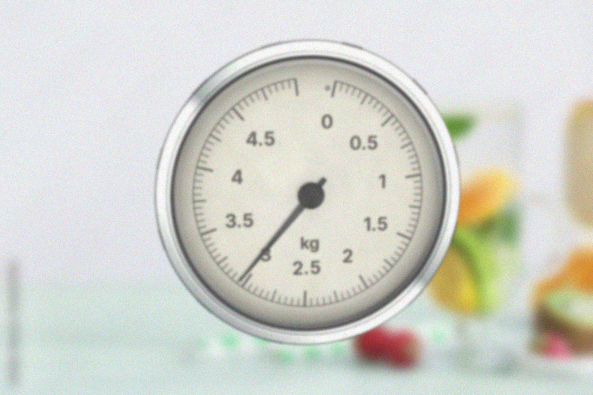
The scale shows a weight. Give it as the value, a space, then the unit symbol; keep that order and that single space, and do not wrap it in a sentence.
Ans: 3.05 kg
